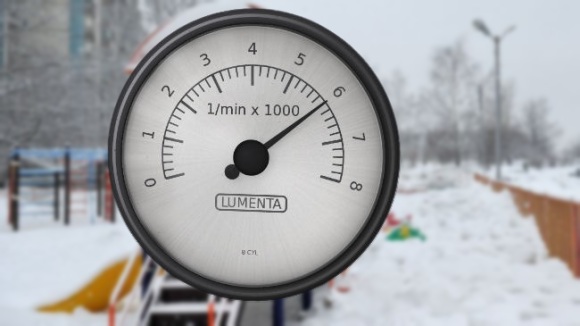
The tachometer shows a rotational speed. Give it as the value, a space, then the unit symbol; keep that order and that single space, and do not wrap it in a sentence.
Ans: 6000 rpm
